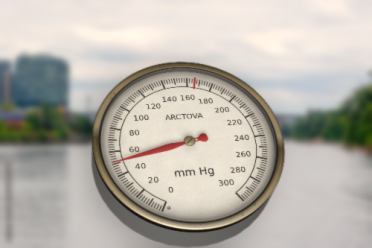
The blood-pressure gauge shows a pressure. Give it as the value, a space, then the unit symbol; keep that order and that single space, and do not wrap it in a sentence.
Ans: 50 mmHg
